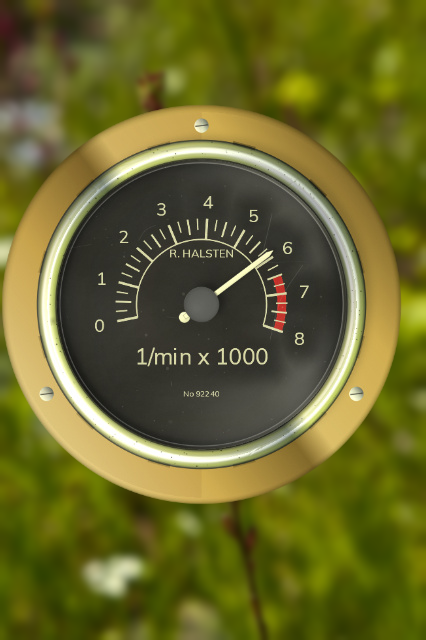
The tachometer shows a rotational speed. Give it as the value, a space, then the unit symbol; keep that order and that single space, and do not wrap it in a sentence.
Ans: 5875 rpm
